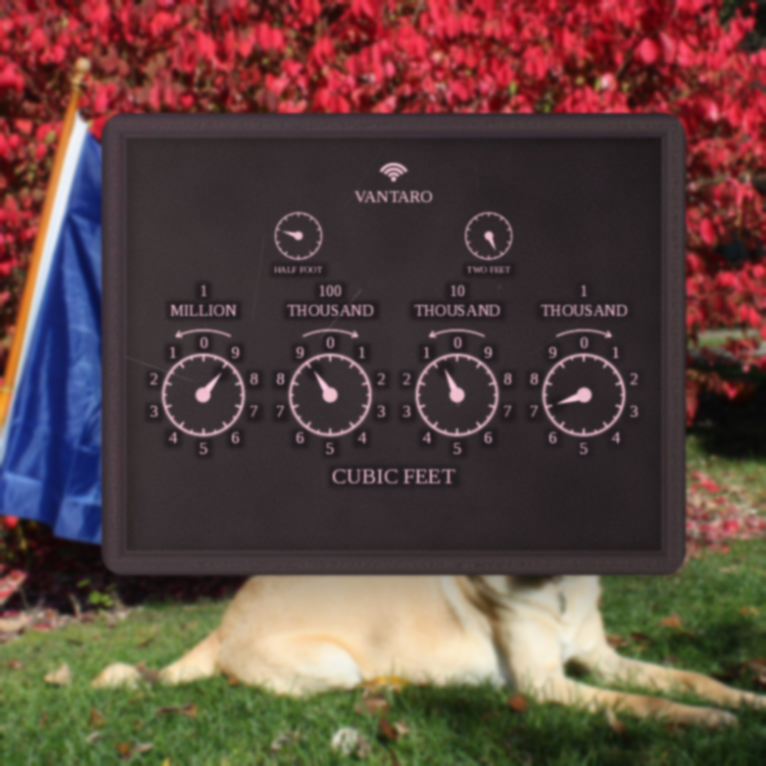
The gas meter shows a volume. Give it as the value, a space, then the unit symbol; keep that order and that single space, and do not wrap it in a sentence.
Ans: 890700 ft³
